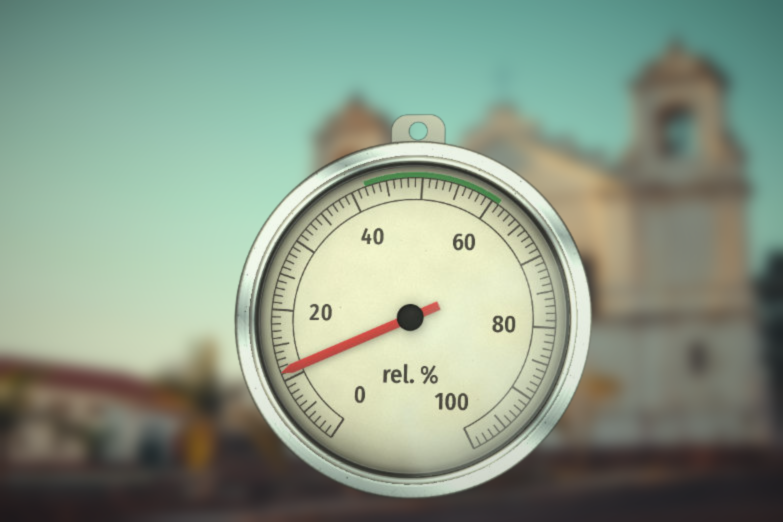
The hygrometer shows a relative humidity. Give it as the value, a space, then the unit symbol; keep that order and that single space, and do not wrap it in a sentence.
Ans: 11 %
